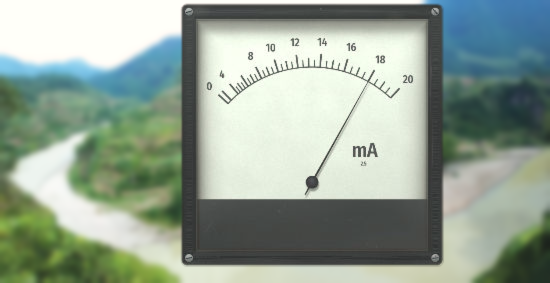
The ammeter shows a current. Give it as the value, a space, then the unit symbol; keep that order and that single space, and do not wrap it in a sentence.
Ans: 18 mA
